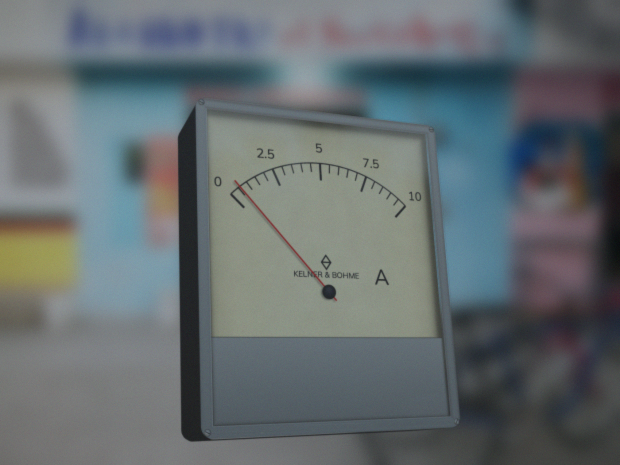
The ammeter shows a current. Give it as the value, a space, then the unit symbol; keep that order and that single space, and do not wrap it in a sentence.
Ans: 0.5 A
